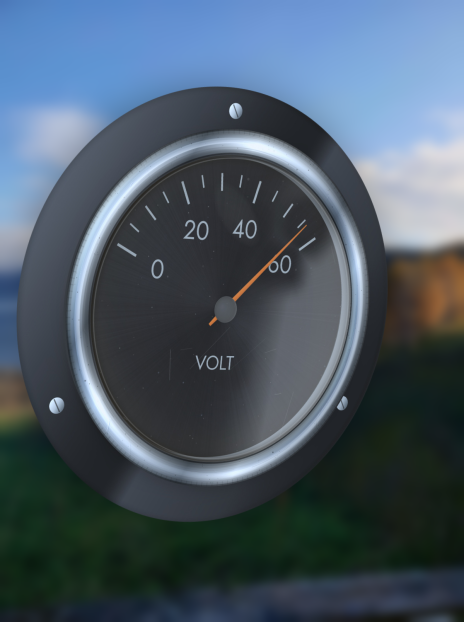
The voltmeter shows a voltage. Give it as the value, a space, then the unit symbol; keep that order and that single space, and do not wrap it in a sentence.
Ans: 55 V
